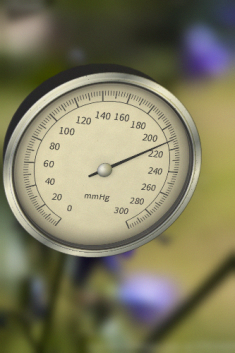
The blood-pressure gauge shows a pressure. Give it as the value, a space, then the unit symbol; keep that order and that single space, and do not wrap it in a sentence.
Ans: 210 mmHg
